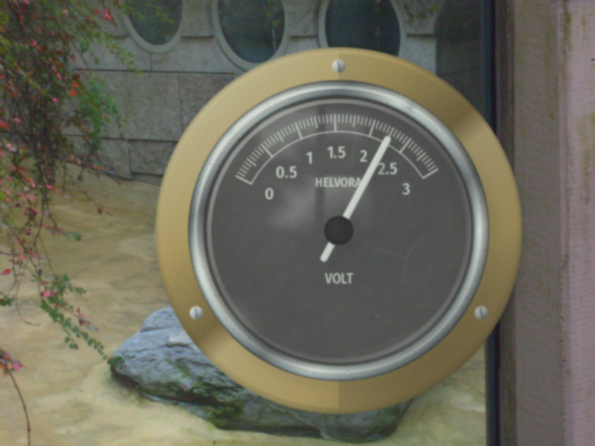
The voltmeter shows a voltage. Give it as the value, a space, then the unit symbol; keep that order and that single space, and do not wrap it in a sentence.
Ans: 2.25 V
